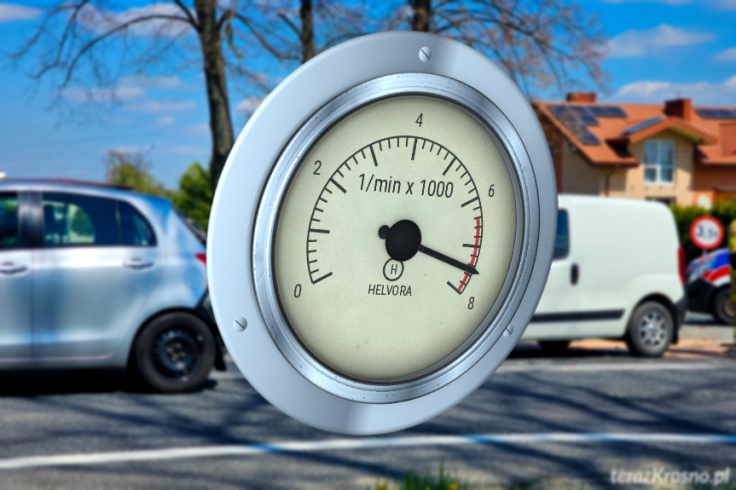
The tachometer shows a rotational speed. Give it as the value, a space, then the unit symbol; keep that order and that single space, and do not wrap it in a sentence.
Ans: 7500 rpm
